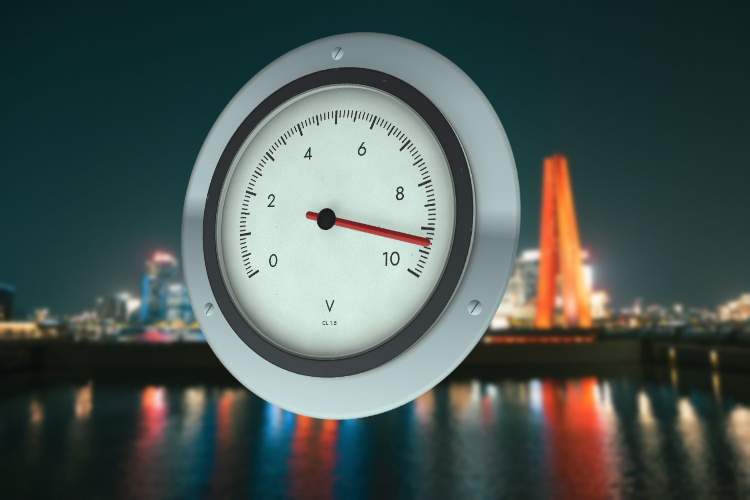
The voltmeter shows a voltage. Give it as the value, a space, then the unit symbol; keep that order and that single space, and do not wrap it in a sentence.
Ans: 9.3 V
